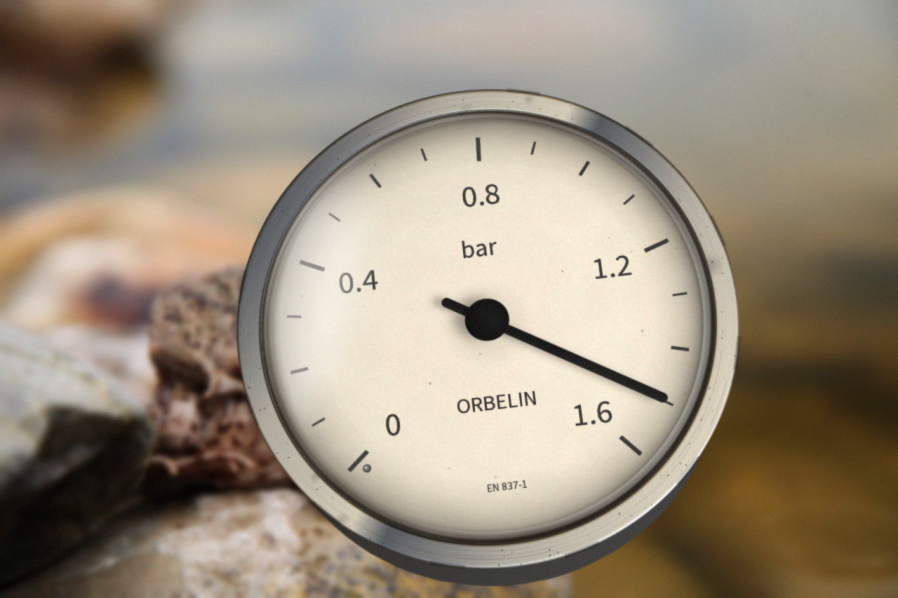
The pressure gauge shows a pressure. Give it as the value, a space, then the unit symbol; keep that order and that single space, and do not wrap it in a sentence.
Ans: 1.5 bar
